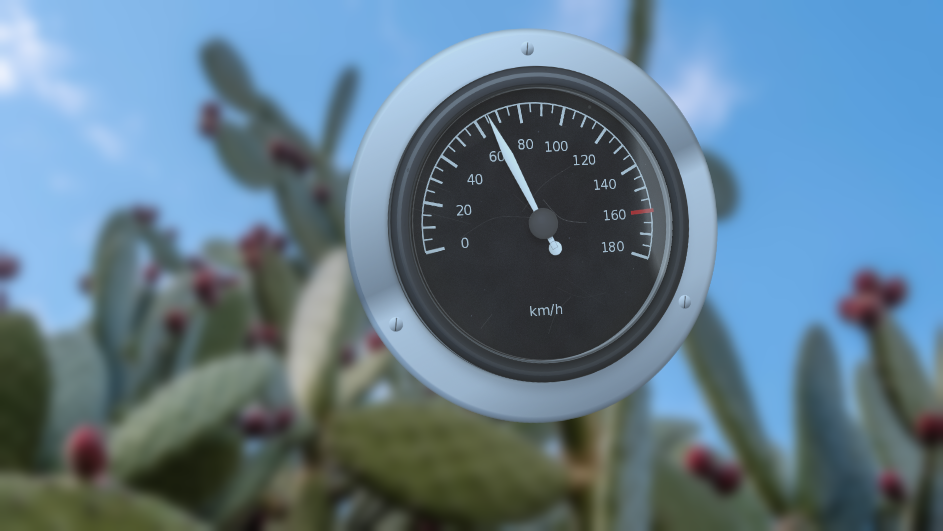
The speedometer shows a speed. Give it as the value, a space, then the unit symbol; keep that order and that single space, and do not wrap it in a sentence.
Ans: 65 km/h
